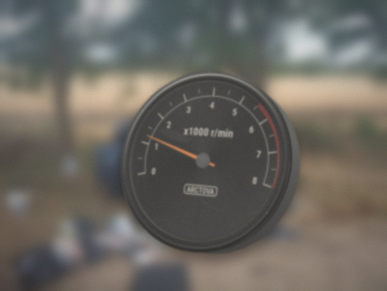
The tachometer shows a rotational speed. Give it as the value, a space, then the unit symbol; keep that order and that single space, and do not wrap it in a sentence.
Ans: 1250 rpm
